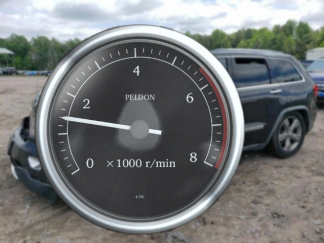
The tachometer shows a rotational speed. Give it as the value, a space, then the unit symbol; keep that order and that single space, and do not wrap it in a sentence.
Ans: 1400 rpm
